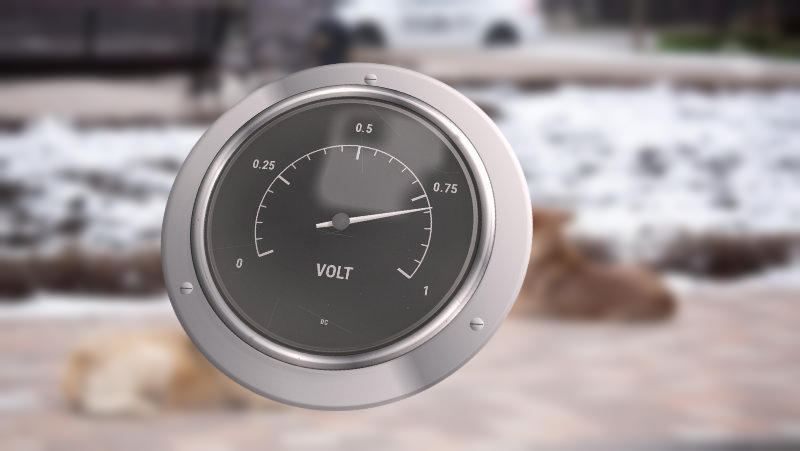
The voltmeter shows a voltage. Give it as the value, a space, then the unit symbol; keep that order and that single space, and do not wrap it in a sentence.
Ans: 0.8 V
